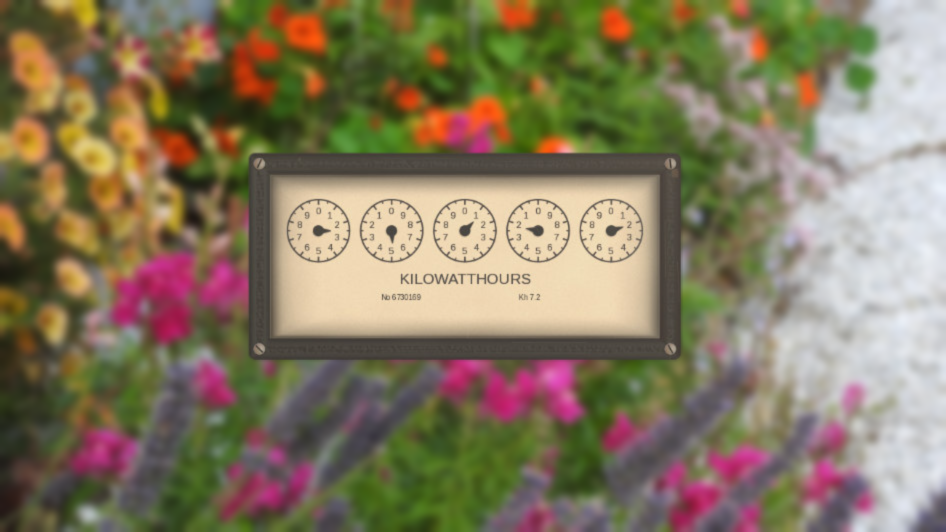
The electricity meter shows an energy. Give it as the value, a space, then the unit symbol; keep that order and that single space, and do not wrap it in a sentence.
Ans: 25122 kWh
